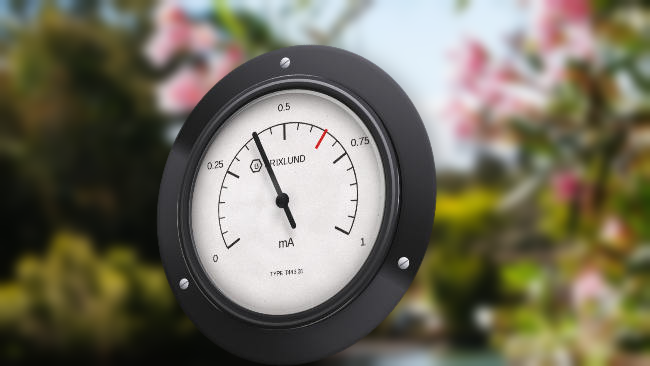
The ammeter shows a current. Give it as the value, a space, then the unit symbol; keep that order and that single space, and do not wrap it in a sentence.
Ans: 0.4 mA
